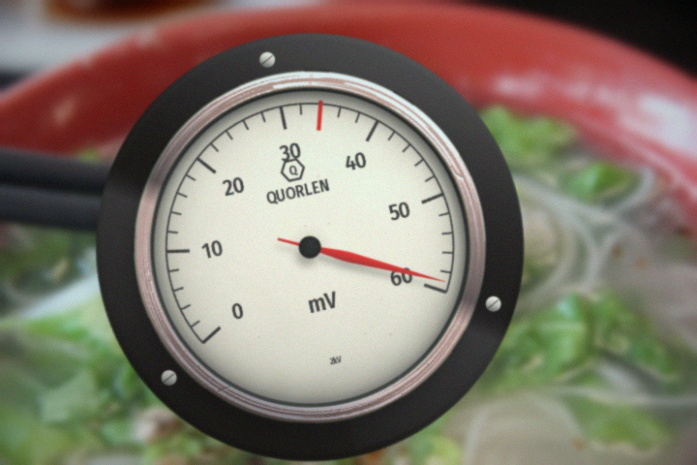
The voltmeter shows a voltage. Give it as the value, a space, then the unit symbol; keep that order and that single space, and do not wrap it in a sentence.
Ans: 59 mV
